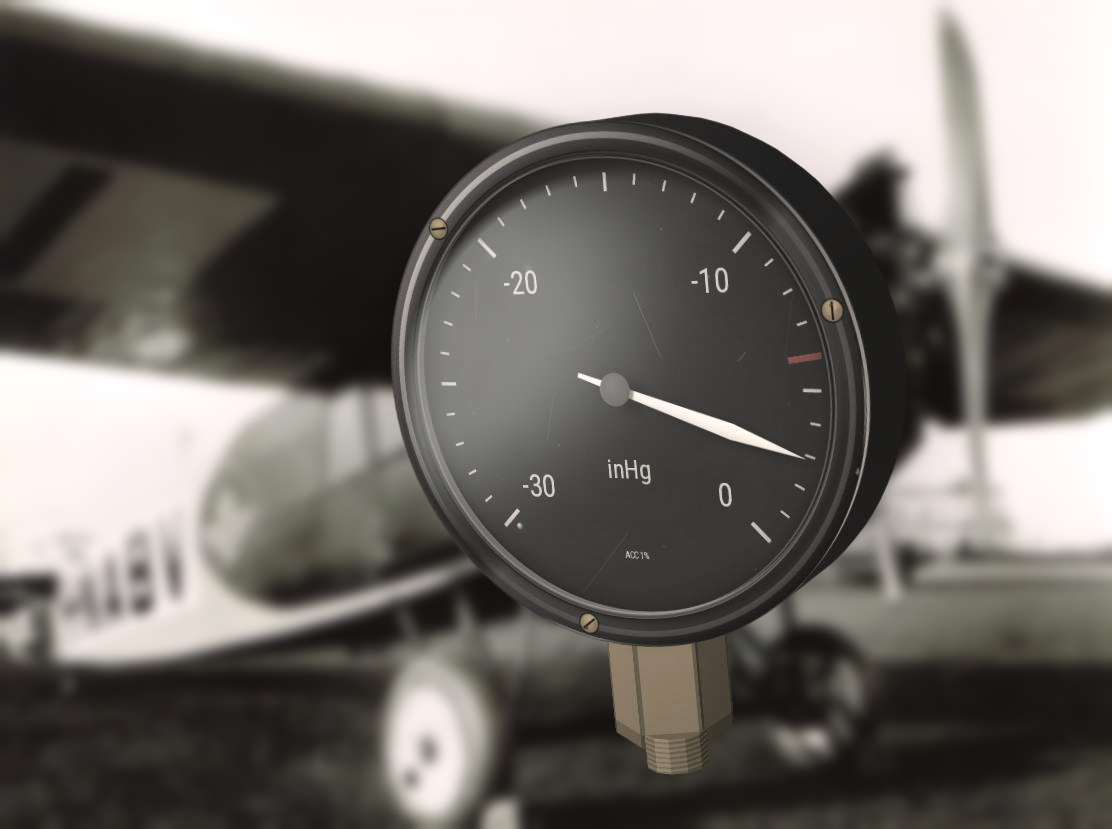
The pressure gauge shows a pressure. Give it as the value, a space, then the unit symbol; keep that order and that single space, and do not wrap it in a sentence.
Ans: -3 inHg
